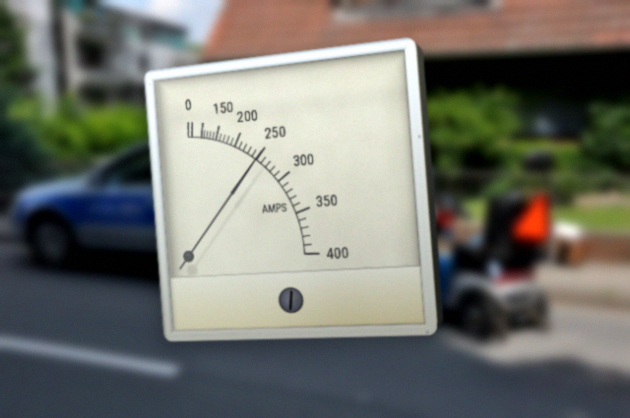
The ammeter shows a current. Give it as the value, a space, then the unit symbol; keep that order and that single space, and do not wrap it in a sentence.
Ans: 250 A
